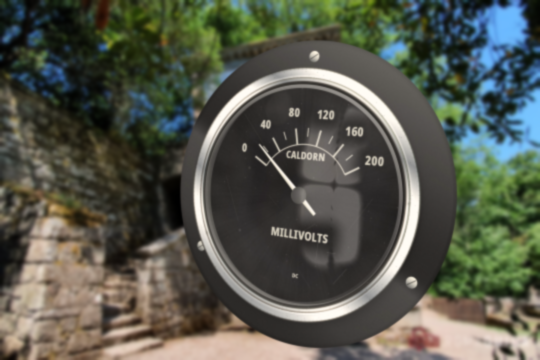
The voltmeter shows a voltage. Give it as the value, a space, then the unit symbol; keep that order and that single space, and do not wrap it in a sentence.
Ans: 20 mV
